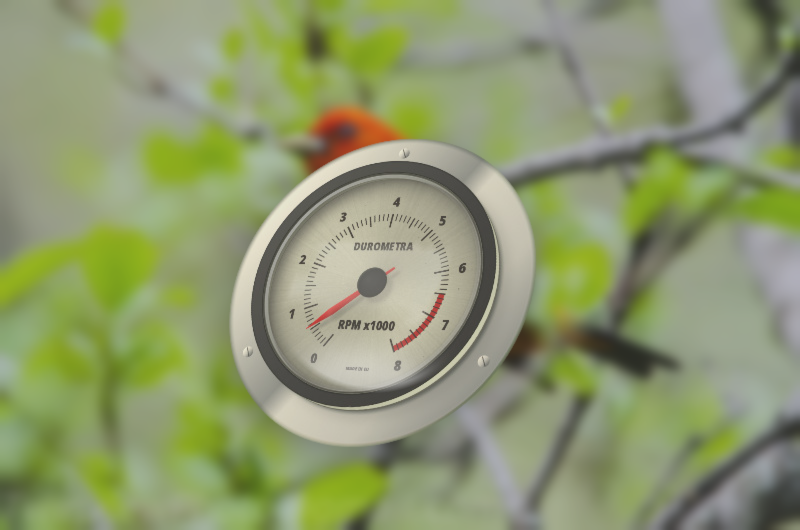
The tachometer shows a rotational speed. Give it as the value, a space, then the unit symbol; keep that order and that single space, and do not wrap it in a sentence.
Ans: 500 rpm
